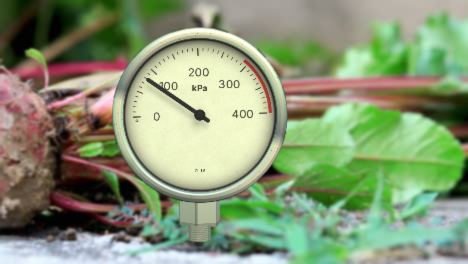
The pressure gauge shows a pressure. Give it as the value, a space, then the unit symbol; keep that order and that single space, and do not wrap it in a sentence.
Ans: 80 kPa
